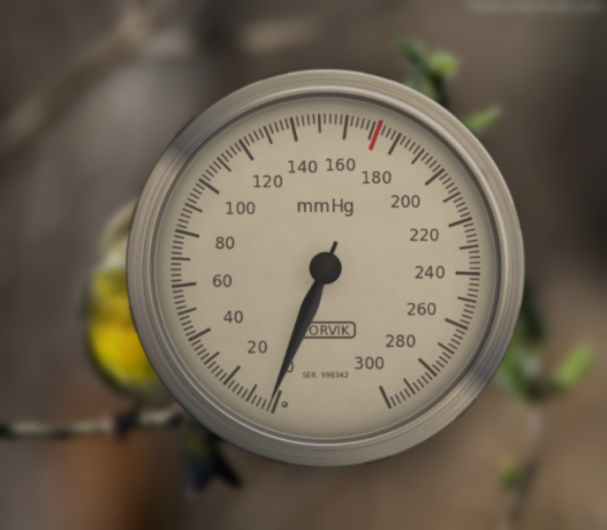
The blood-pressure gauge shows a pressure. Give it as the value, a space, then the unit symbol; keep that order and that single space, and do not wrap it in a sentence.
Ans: 2 mmHg
